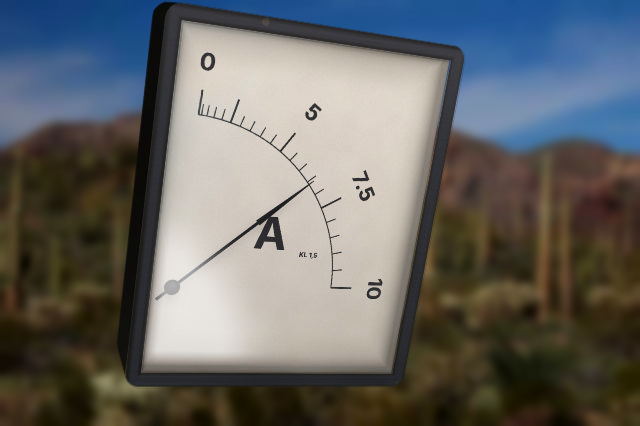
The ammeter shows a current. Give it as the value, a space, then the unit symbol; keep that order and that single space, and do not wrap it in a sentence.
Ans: 6.5 A
